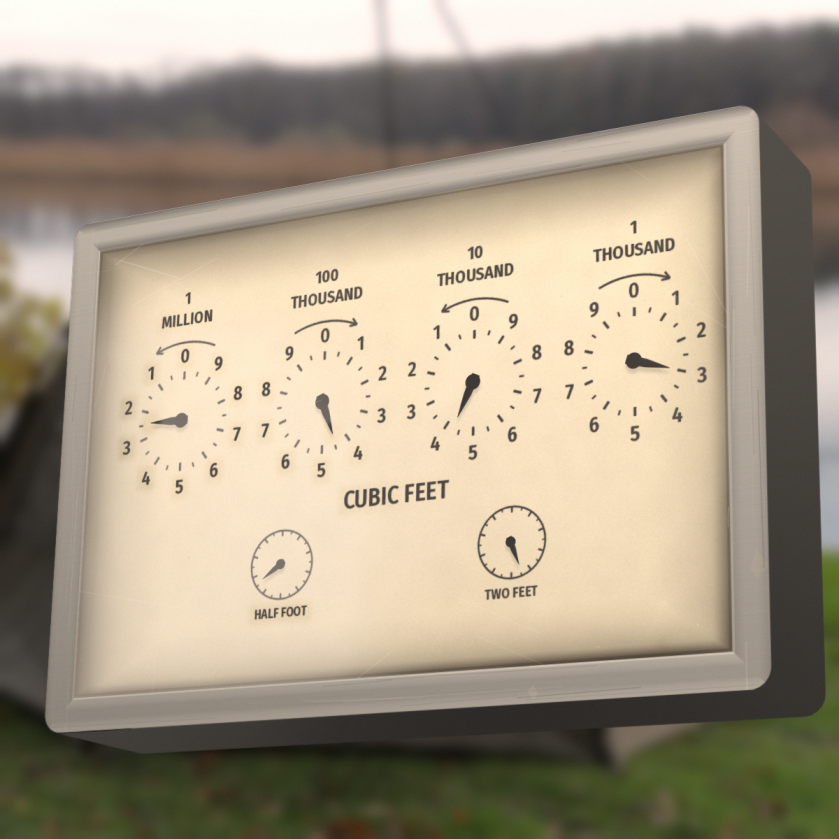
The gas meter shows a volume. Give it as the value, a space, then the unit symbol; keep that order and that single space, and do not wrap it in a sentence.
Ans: 244300 ft³
